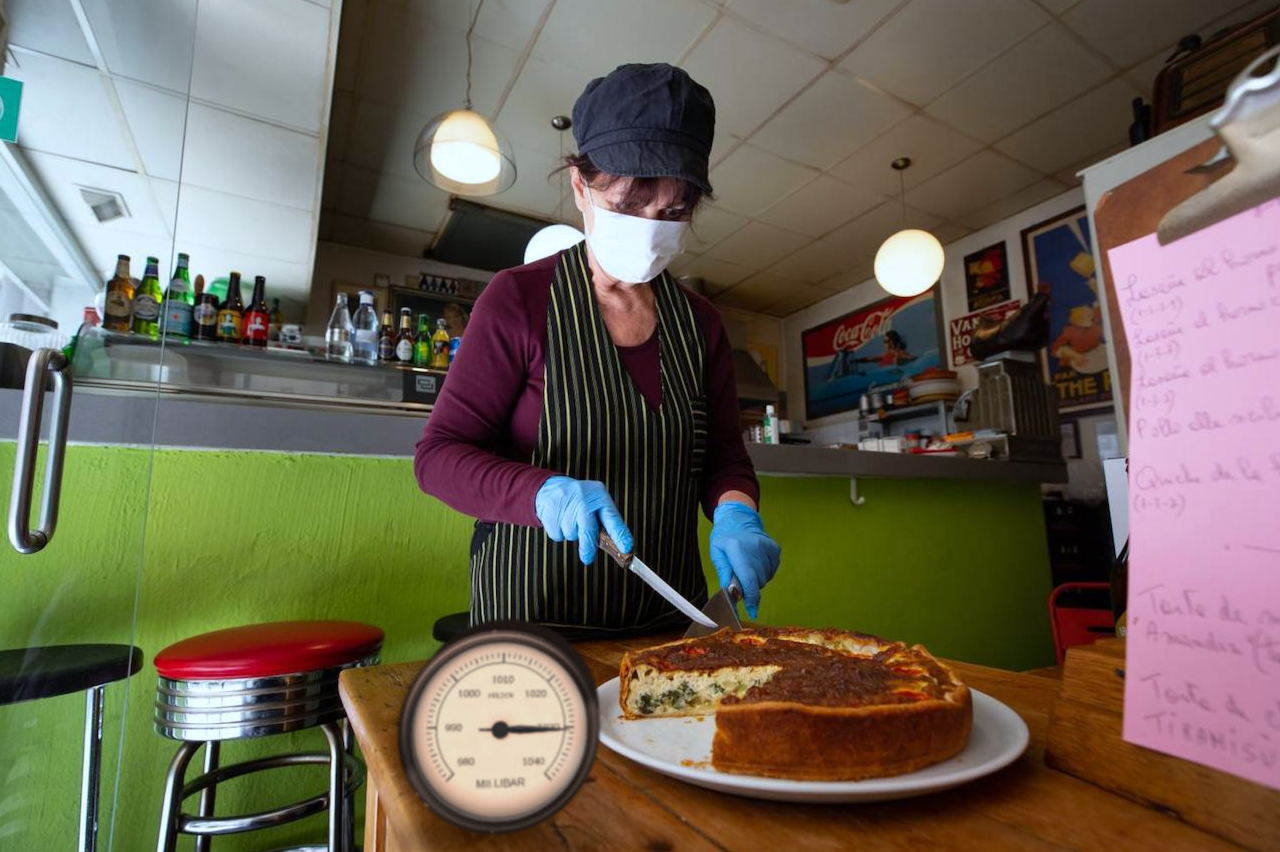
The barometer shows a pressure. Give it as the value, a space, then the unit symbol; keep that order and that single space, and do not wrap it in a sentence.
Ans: 1030 mbar
